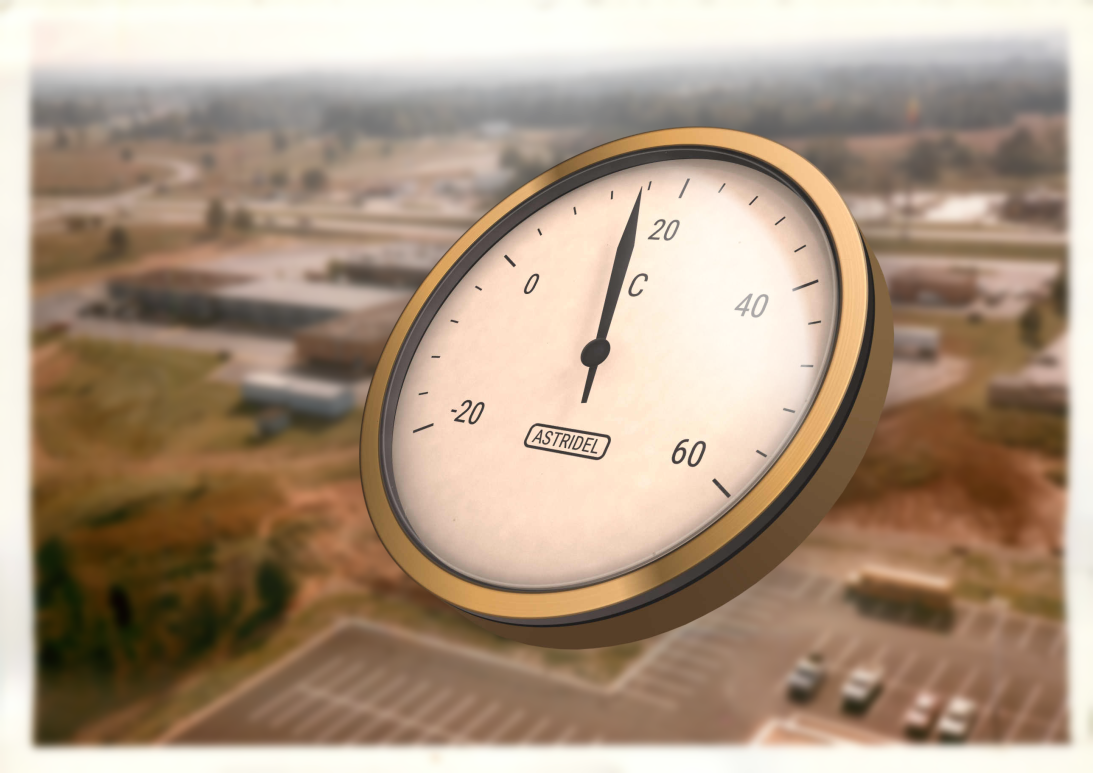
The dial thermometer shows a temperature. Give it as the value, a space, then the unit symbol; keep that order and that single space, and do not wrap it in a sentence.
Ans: 16 °C
